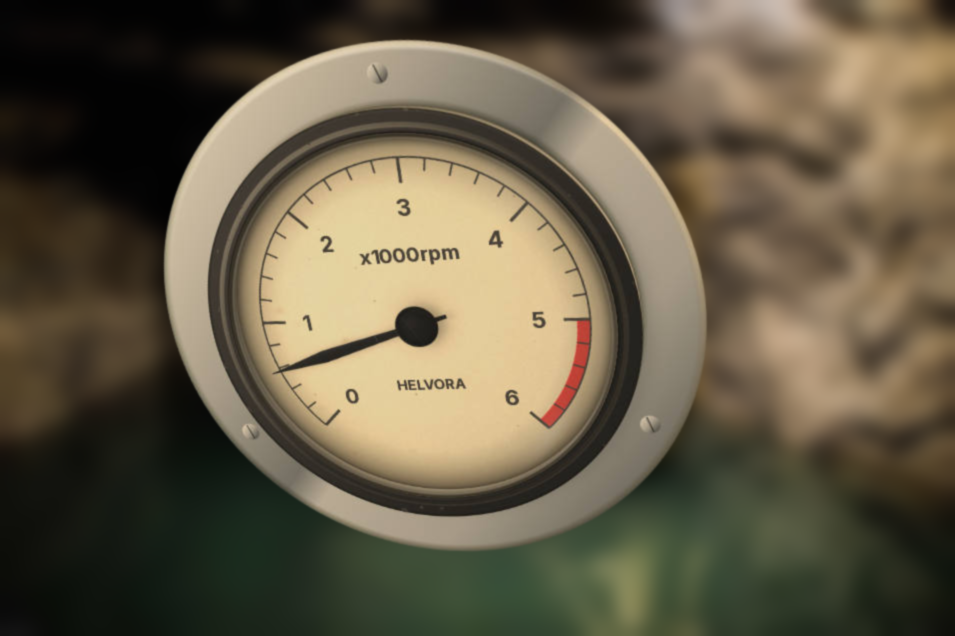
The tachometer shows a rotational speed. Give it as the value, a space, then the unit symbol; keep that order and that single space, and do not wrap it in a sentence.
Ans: 600 rpm
